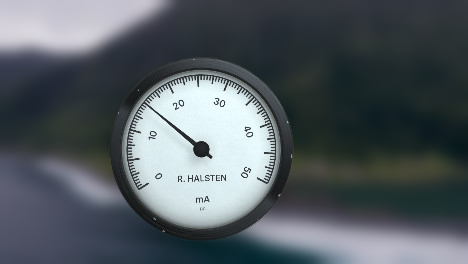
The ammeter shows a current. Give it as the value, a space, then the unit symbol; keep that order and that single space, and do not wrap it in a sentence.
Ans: 15 mA
